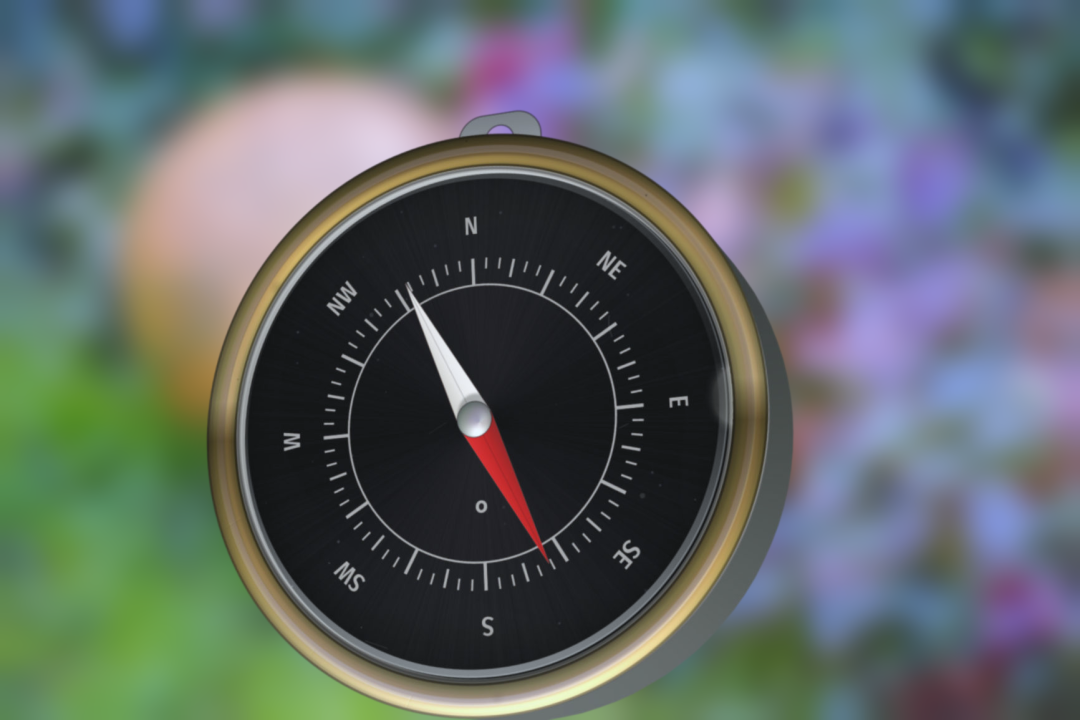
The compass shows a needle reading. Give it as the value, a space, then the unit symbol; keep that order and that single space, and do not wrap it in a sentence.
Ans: 155 °
